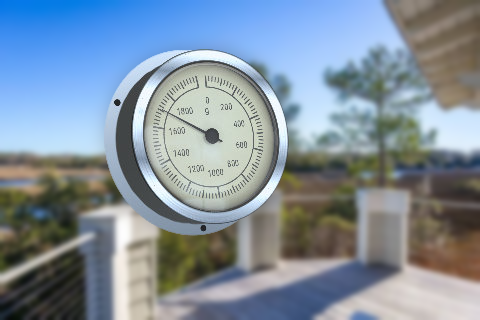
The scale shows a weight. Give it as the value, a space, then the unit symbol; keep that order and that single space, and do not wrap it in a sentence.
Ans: 1700 g
